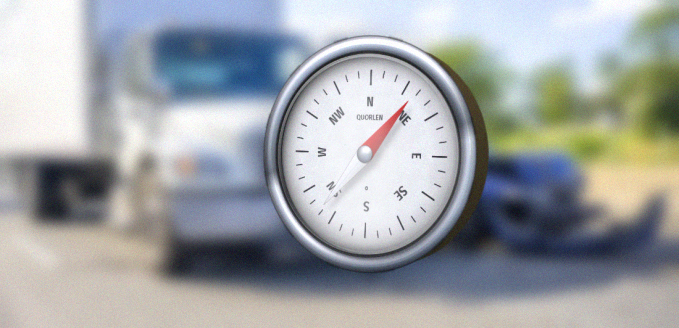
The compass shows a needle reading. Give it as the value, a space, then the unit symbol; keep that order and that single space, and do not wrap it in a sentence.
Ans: 40 °
